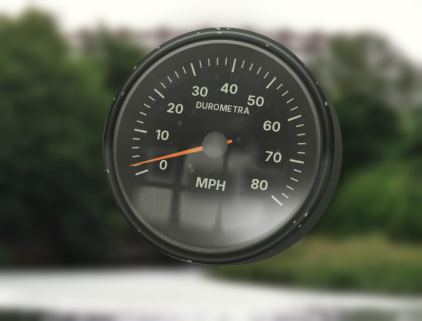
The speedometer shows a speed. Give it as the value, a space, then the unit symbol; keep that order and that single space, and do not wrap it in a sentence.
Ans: 2 mph
